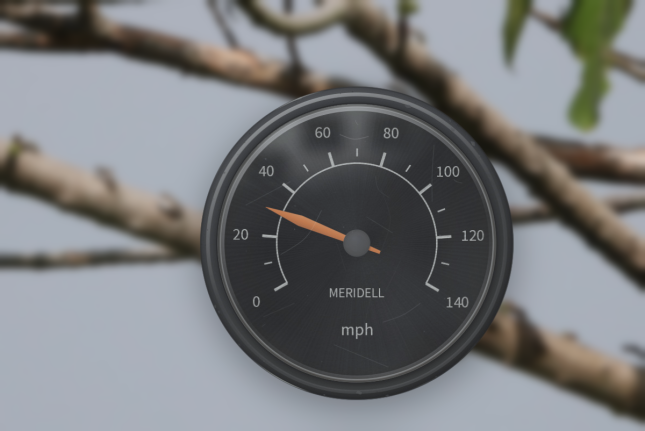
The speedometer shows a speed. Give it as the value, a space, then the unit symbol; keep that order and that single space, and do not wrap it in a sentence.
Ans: 30 mph
